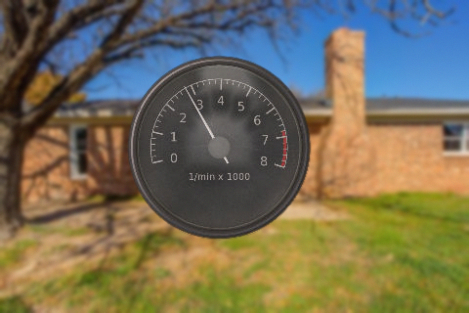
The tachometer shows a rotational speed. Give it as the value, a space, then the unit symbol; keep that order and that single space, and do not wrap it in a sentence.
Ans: 2800 rpm
